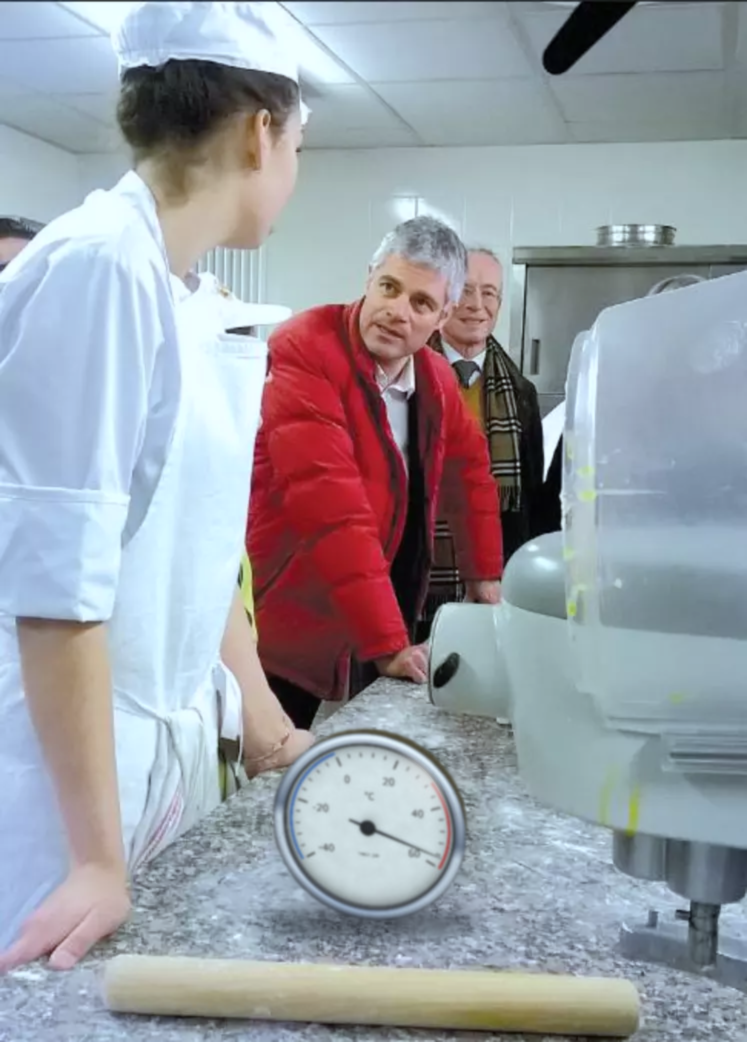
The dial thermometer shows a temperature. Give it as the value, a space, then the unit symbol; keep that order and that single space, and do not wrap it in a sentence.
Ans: 56 °C
